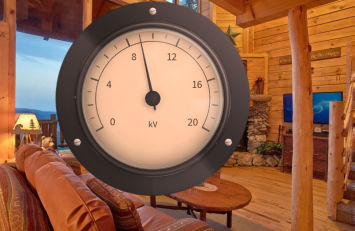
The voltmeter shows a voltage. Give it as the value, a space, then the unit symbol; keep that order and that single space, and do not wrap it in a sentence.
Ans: 9 kV
